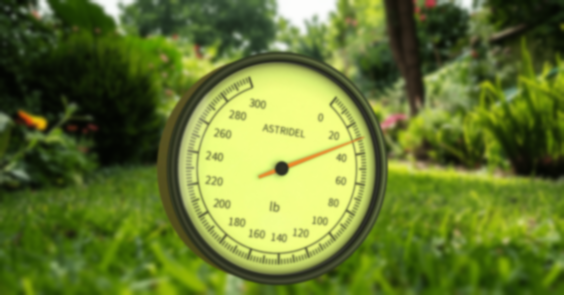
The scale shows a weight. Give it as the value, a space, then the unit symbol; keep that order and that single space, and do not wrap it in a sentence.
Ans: 30 lb
